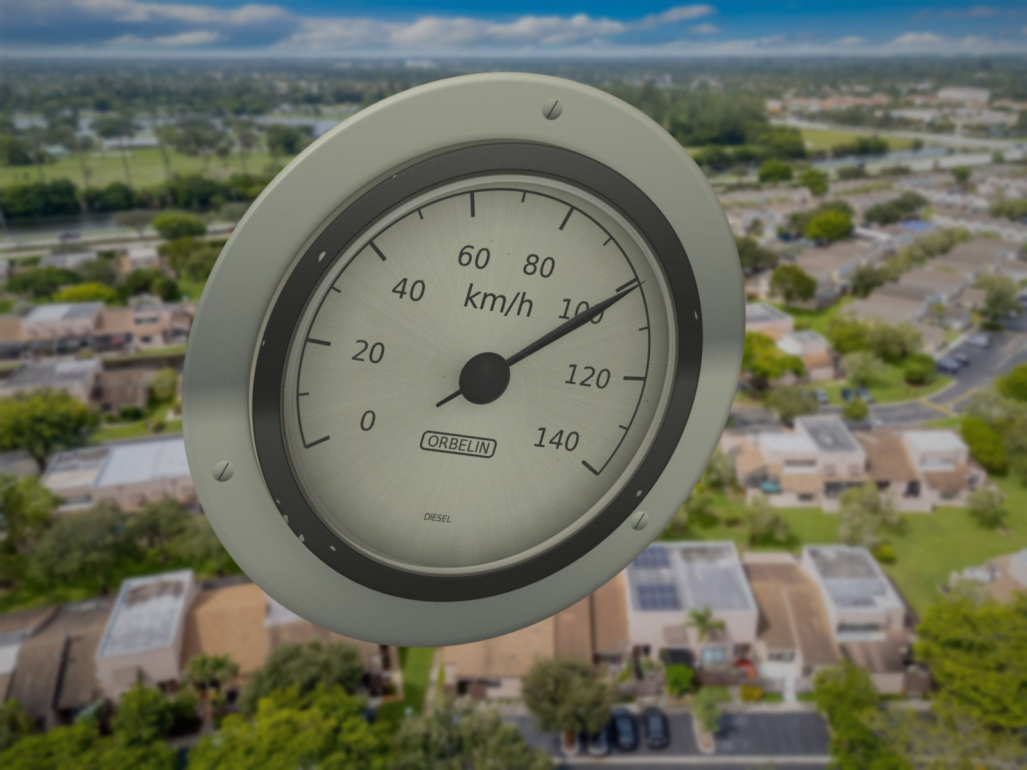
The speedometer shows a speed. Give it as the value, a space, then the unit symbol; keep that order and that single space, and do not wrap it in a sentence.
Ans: 100 km/h
